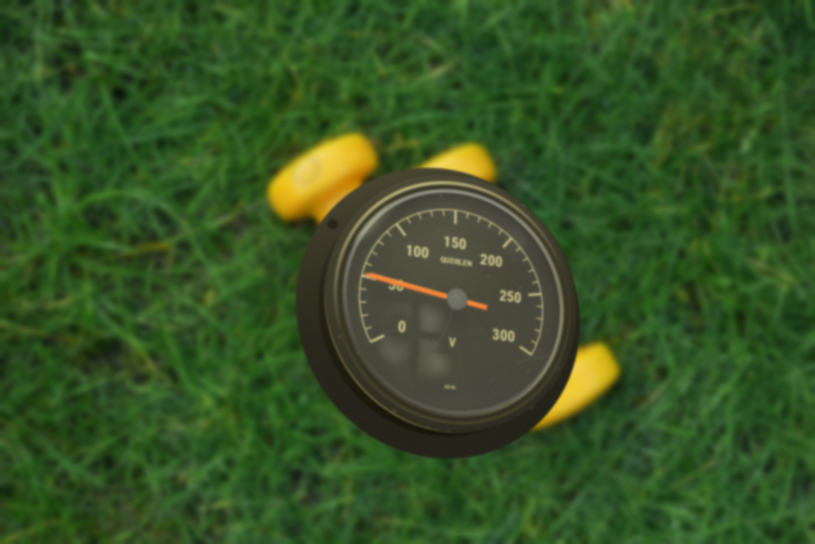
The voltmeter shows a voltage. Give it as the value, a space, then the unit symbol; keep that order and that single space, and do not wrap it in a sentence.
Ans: 50 V
